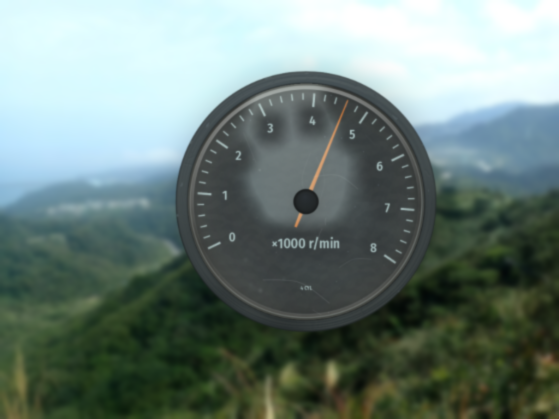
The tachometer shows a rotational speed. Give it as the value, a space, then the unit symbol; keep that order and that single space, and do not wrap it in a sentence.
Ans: 4600 rpm
